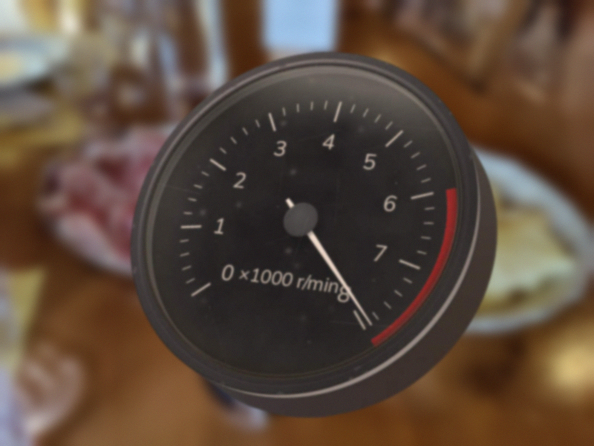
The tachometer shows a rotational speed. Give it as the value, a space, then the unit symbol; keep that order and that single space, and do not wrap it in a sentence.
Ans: 7900 rpm
